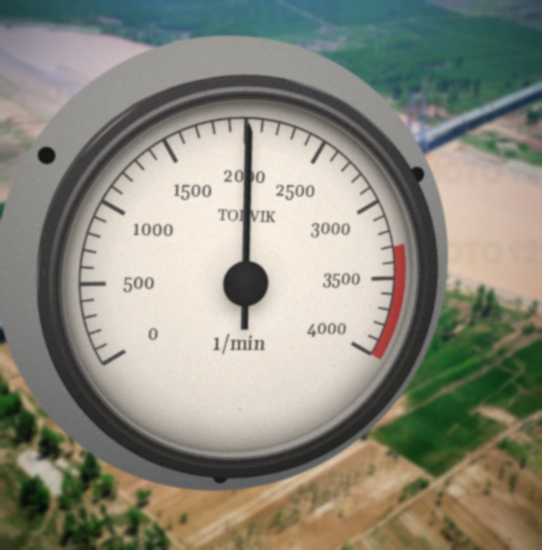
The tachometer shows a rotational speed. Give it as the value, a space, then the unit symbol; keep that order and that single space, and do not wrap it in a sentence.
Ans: 2000 rpm
